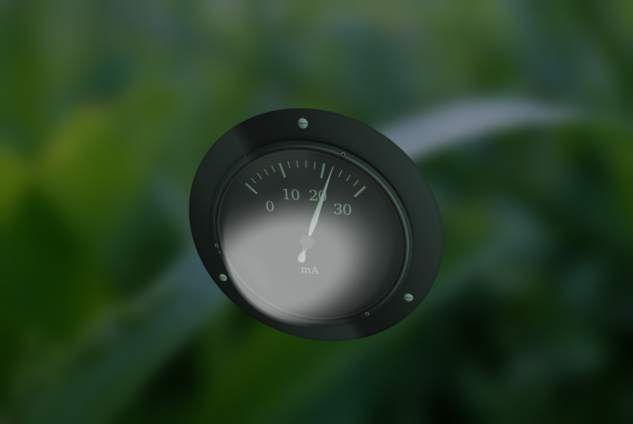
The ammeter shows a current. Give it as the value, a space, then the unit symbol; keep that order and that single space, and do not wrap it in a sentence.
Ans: 22 mA
